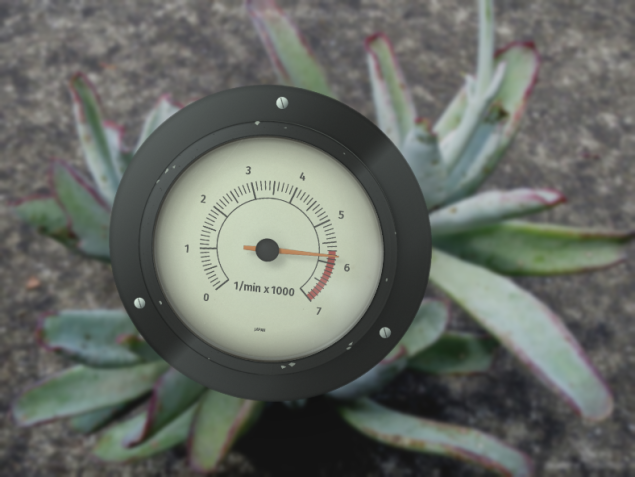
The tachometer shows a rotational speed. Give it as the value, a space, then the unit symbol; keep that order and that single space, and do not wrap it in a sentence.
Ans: 5800 rpm
